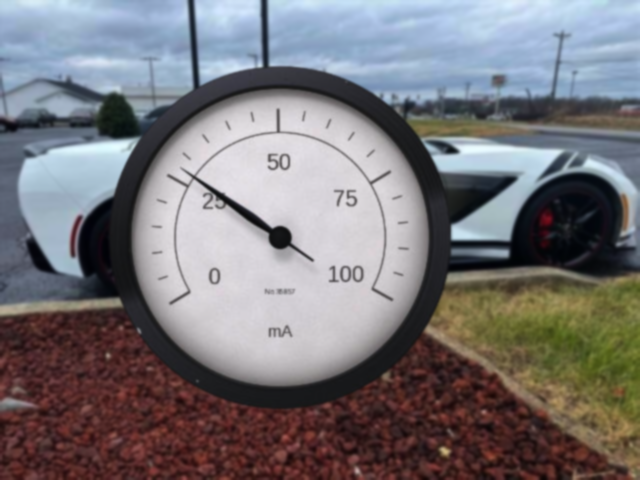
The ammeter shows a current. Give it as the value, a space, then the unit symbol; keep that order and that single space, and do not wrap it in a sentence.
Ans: 27.5 mA
